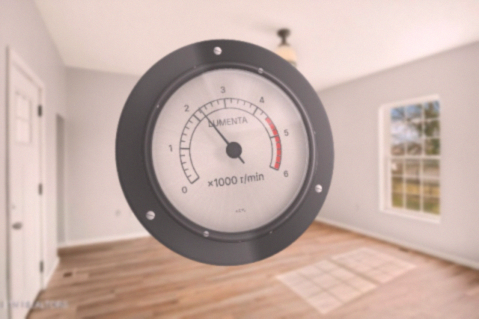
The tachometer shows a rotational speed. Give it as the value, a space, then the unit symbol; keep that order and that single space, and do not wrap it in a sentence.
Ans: 2200 rpm
